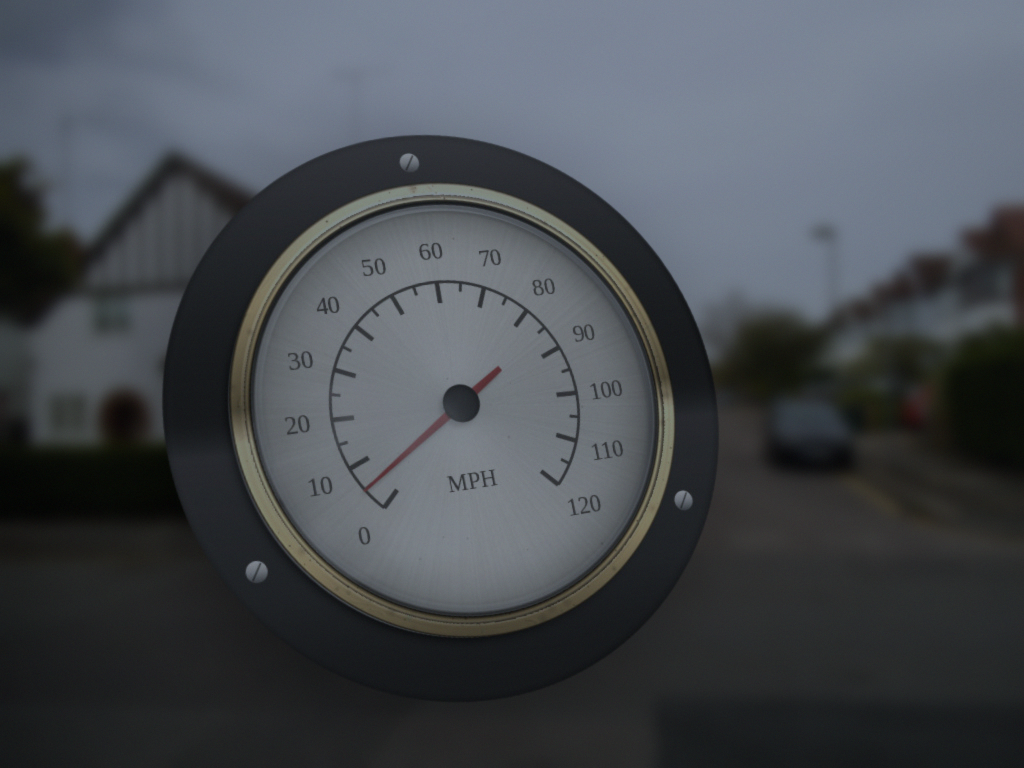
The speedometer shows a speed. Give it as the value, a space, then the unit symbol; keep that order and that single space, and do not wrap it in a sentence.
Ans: 5 mph
